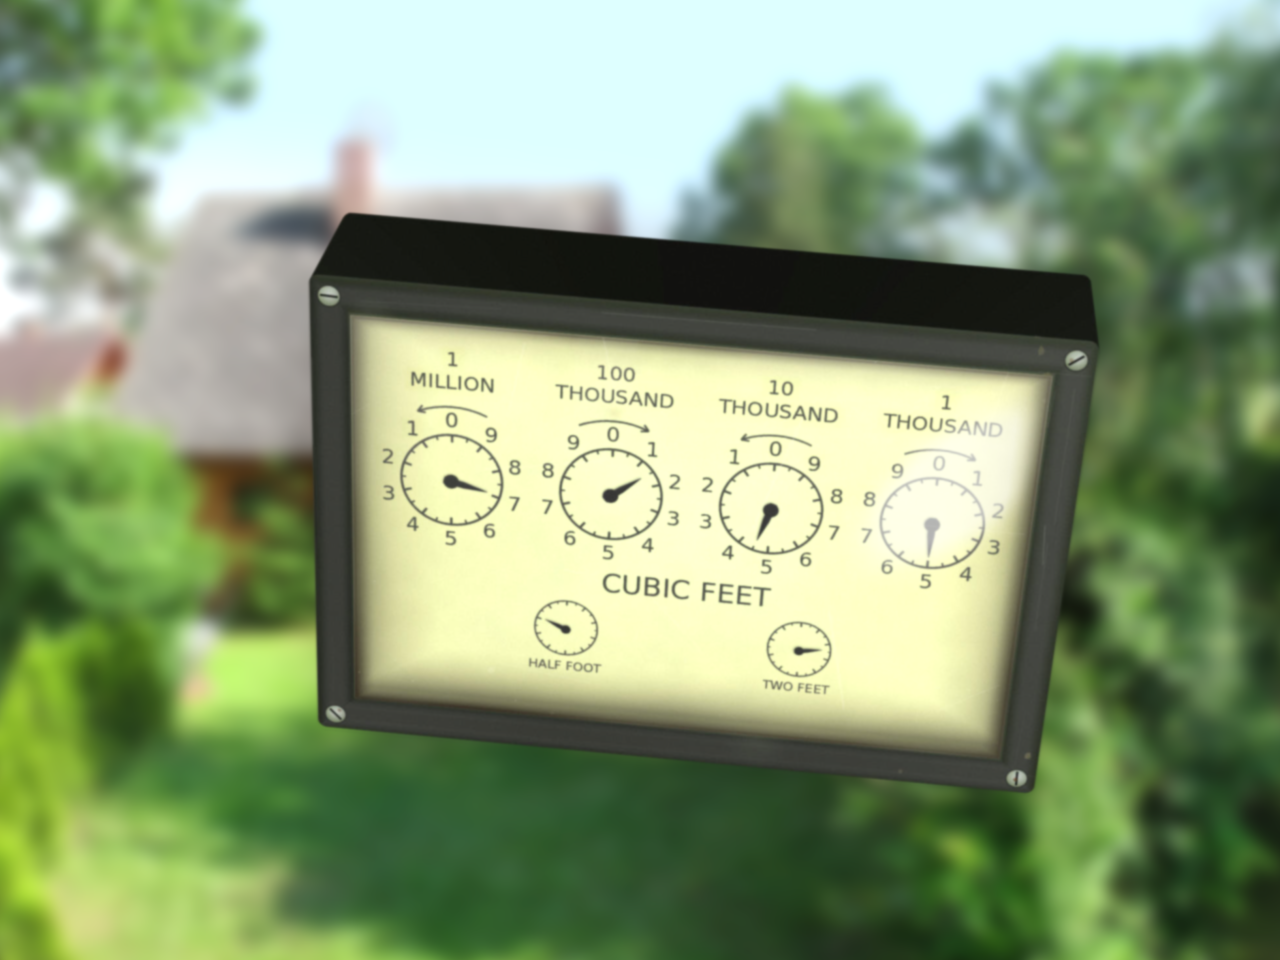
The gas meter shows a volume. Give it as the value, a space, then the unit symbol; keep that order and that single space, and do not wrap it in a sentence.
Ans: 714500 ft³
